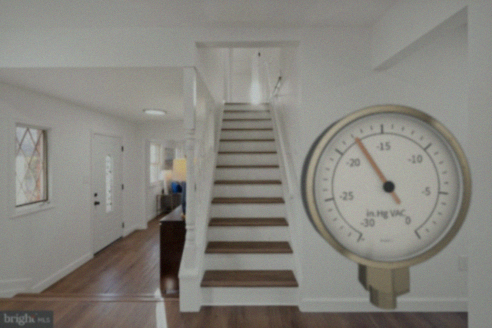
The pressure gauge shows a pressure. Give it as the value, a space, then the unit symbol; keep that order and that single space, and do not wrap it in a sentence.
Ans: -18 inHg
